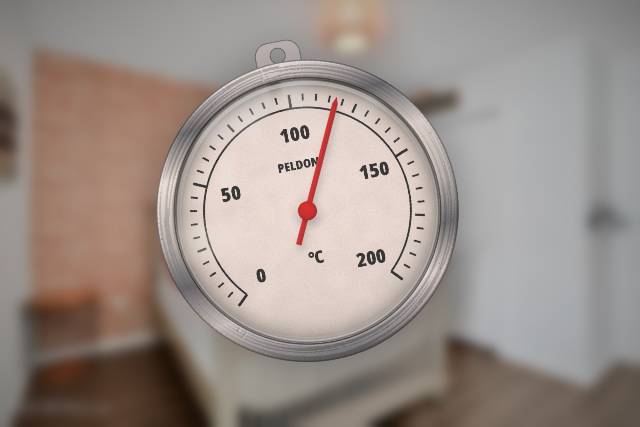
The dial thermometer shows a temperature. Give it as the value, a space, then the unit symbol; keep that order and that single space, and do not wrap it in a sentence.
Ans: 117.5 °C
